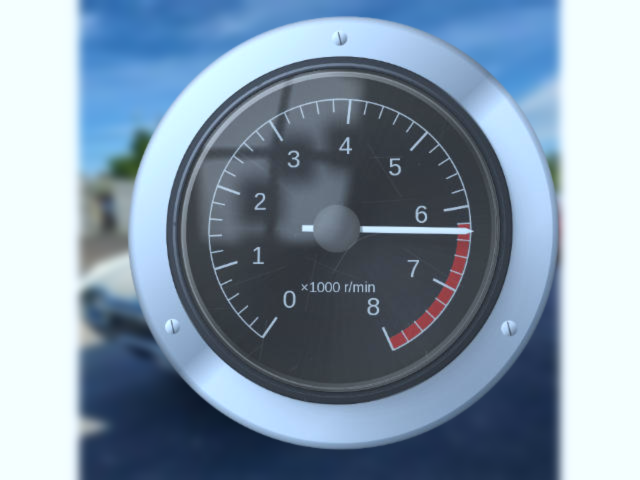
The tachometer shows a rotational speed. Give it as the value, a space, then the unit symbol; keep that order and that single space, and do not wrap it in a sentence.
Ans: 6300 rpm
